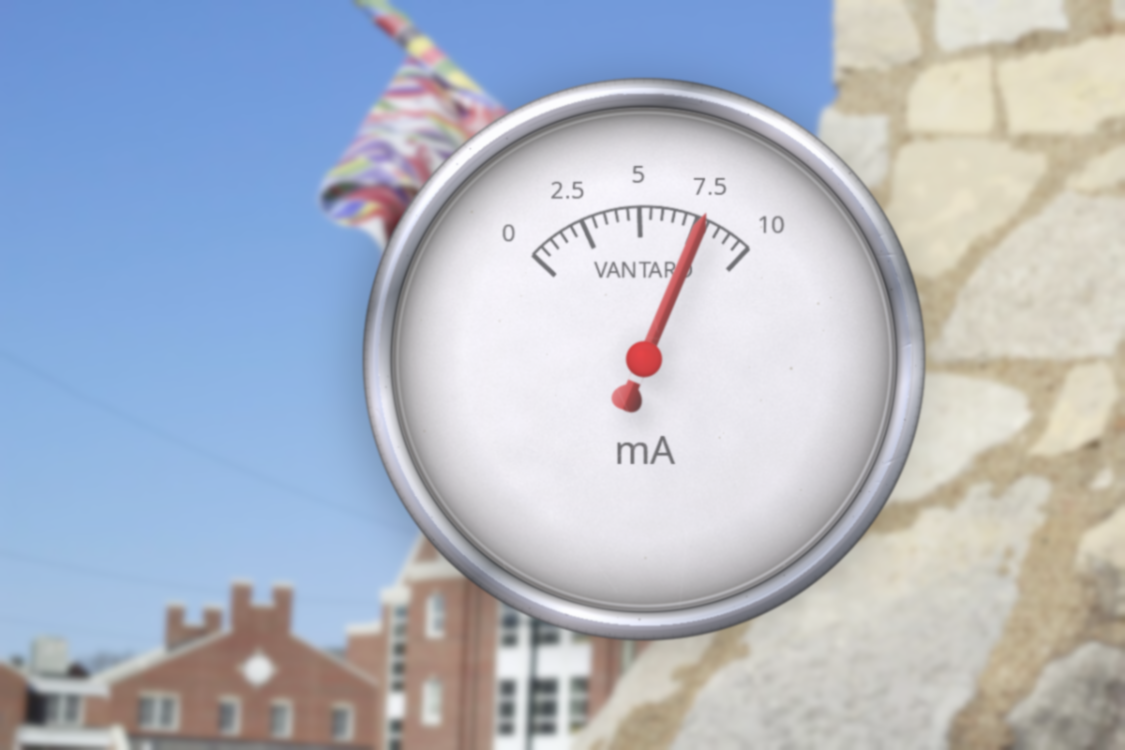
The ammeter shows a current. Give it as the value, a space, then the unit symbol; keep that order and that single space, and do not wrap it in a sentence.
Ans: 7.75 mA
